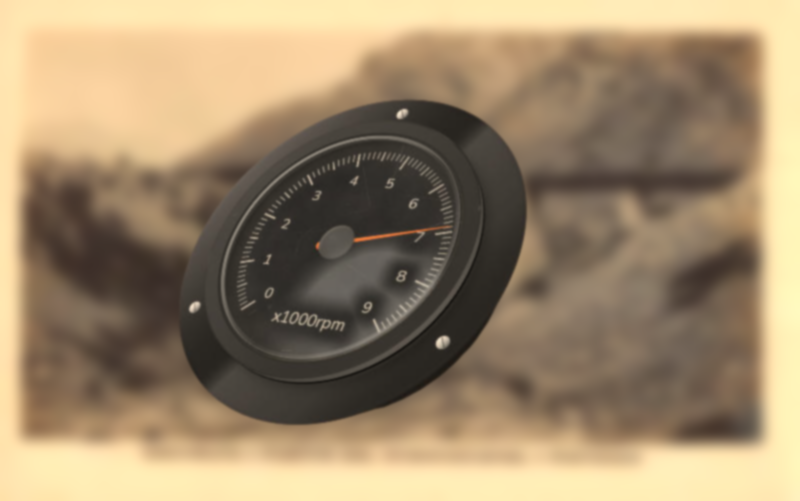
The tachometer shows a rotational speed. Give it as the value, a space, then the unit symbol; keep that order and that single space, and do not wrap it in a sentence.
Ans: 7000 rpm
